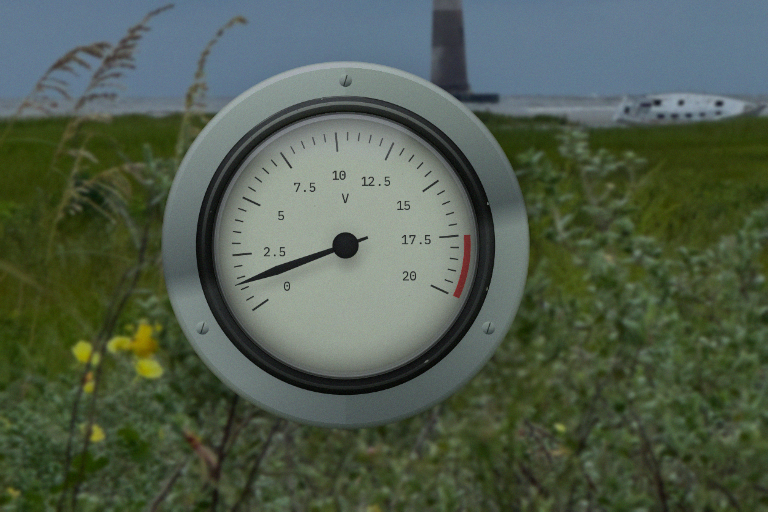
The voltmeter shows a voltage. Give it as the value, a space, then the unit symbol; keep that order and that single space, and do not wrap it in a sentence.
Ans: 1.25 V
